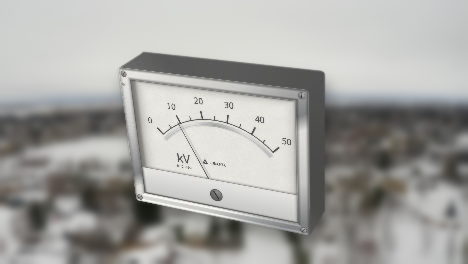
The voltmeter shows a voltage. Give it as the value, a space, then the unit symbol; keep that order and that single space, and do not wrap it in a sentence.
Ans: 10 kV
